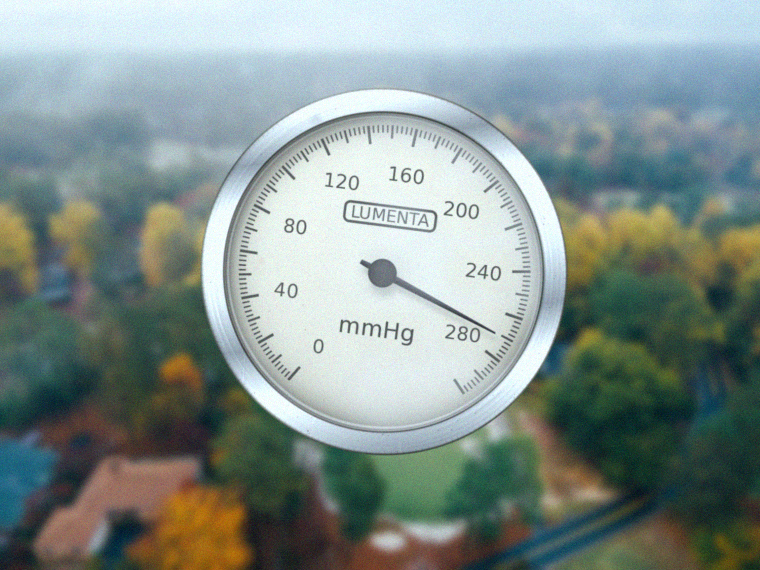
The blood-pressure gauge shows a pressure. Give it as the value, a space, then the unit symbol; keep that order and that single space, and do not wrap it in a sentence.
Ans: 270 mmHg
